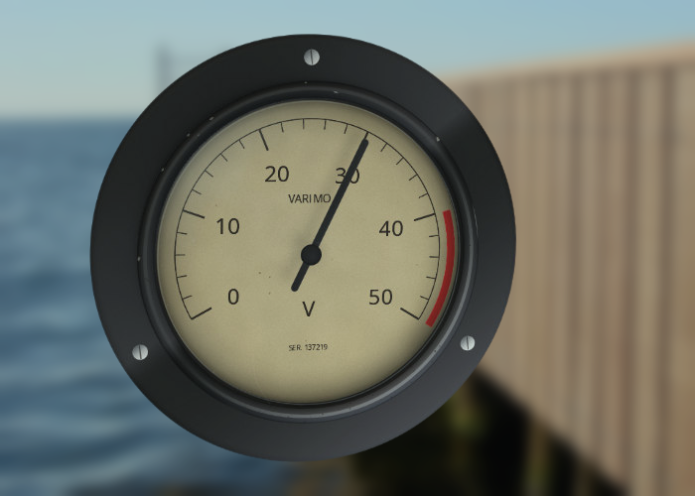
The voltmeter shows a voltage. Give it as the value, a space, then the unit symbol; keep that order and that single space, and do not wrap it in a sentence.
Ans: 30 V
